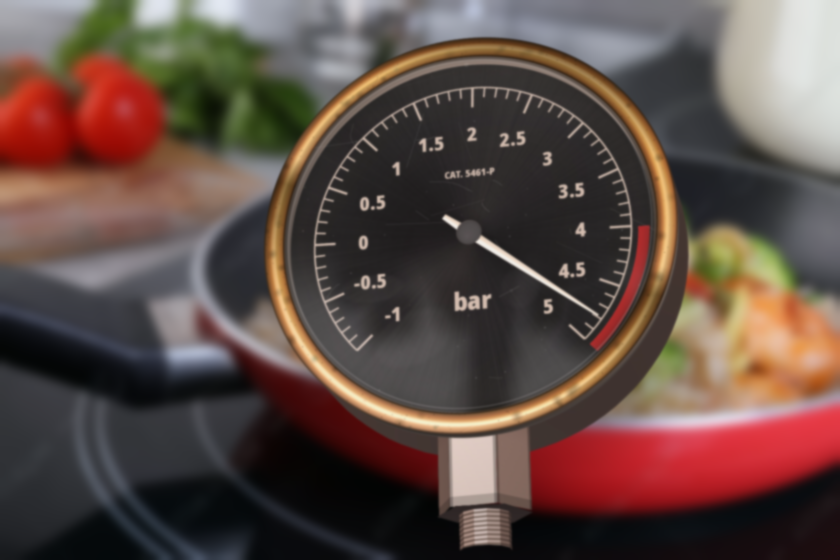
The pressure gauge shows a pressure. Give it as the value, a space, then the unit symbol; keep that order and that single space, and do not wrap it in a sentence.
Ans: 4.8 bar
